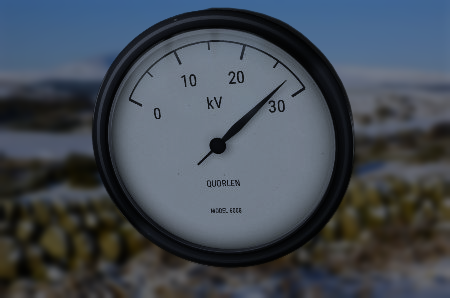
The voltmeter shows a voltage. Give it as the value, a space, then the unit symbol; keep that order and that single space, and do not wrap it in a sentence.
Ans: 27.5 kV
